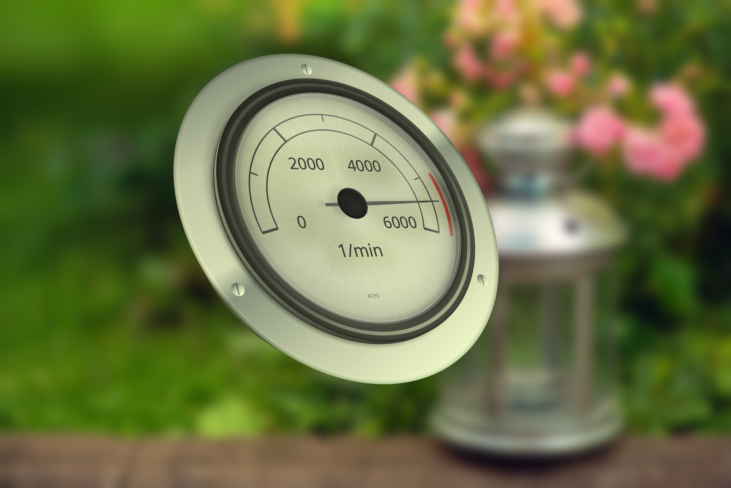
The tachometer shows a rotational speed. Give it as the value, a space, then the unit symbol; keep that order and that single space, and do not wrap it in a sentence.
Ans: 5500 rpm
